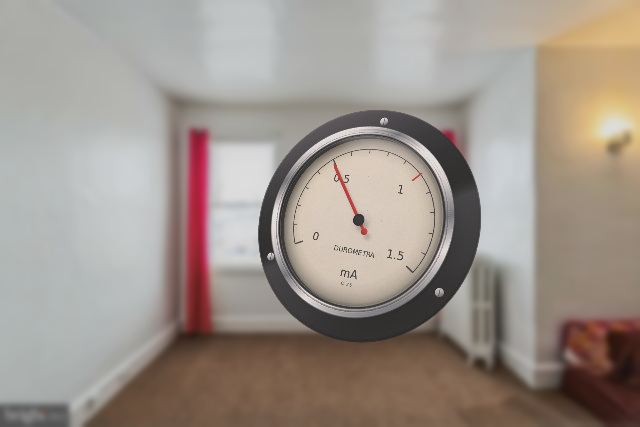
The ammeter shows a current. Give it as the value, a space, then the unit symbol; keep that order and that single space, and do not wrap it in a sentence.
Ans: 0.5 mA
